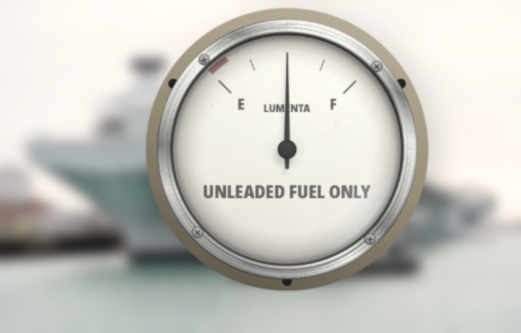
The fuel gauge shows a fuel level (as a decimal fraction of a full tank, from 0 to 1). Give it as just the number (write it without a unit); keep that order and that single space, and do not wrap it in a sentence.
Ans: 0.5
